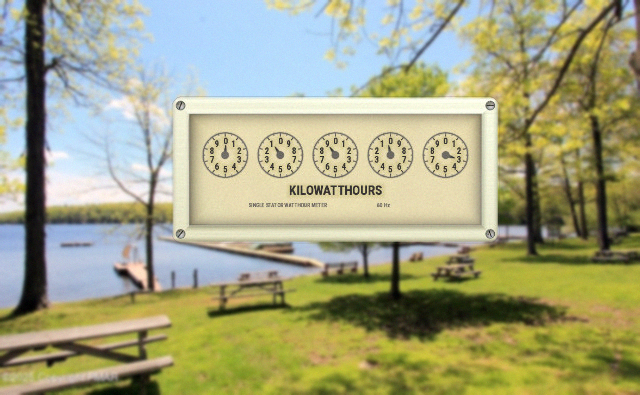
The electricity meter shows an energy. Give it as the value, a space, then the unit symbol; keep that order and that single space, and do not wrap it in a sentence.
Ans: 903 kWh
